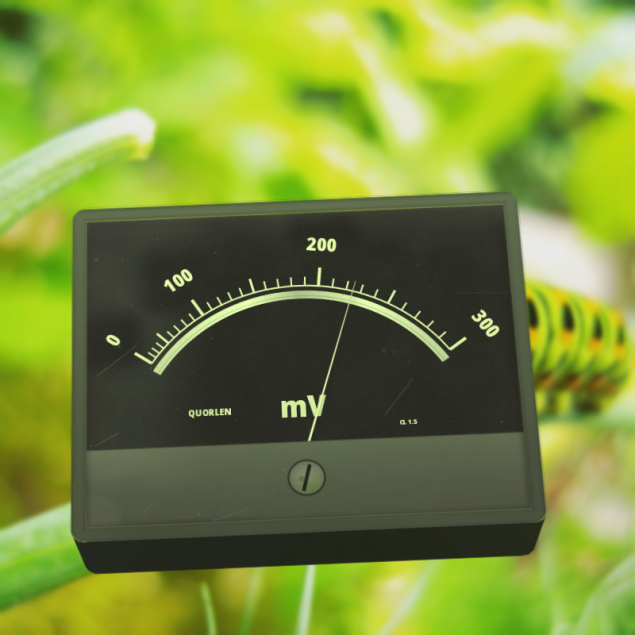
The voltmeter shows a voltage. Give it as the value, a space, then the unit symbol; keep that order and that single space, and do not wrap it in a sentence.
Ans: 225 mV
